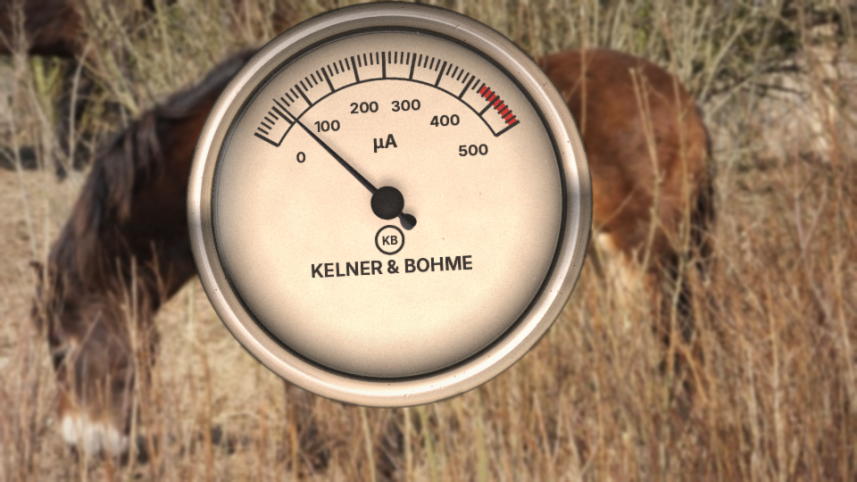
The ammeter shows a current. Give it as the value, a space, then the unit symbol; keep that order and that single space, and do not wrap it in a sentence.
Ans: 60 µA
